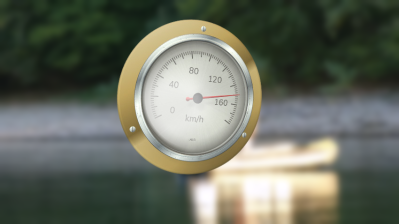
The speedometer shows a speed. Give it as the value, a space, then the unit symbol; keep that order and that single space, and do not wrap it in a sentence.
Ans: 150 km/h
